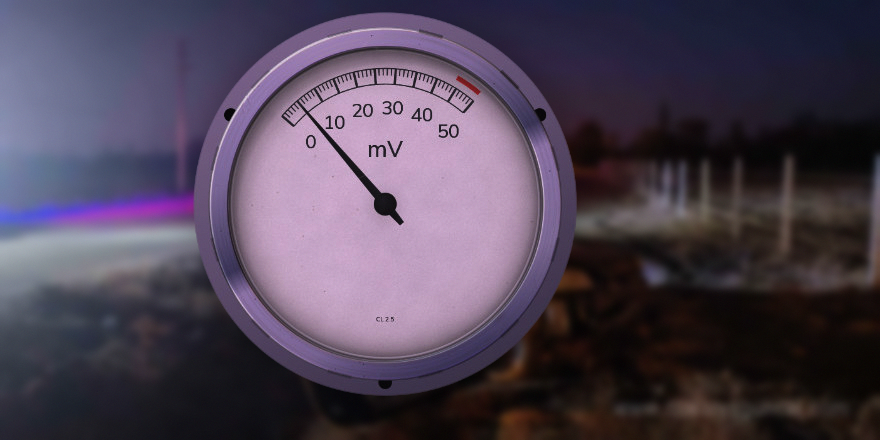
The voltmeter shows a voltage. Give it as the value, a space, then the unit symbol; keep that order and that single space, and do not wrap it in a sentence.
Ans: 5 mV
